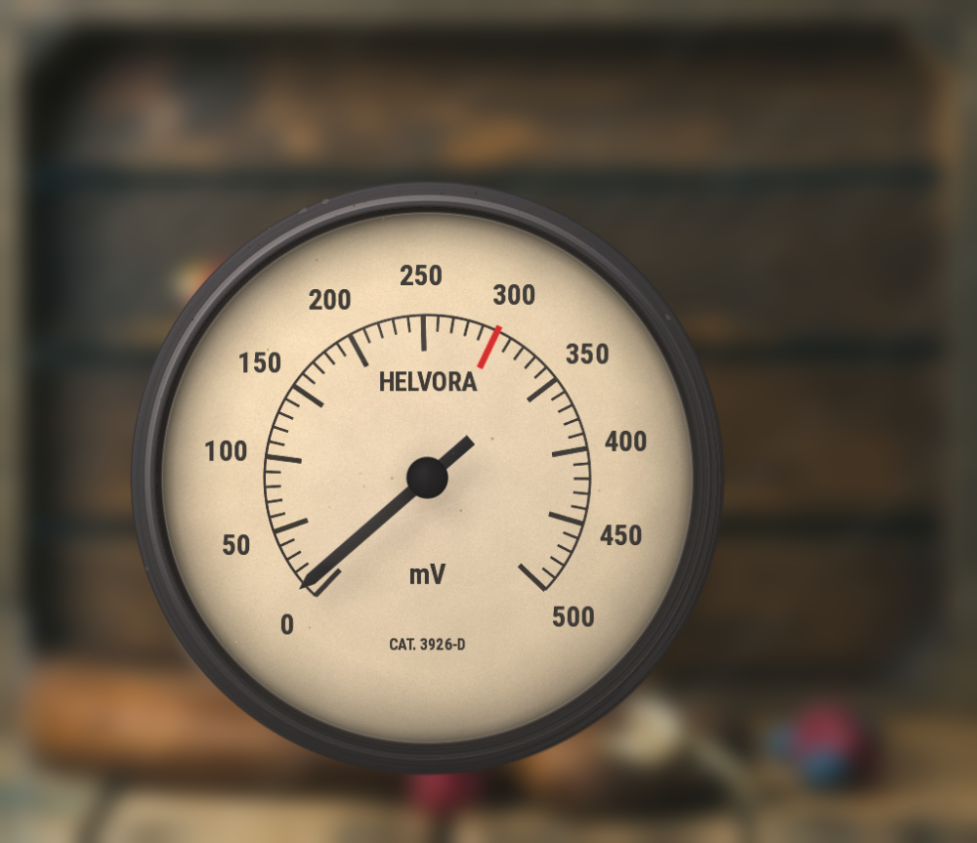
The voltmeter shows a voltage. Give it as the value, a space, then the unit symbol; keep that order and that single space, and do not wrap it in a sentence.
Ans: 10 mV
